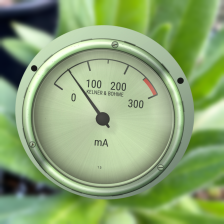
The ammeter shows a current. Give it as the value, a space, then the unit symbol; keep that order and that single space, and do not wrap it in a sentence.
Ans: 50 mA
